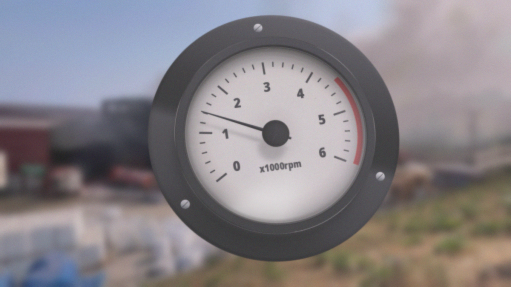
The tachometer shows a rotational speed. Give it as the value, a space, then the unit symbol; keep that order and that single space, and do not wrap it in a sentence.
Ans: 1400 rpm
